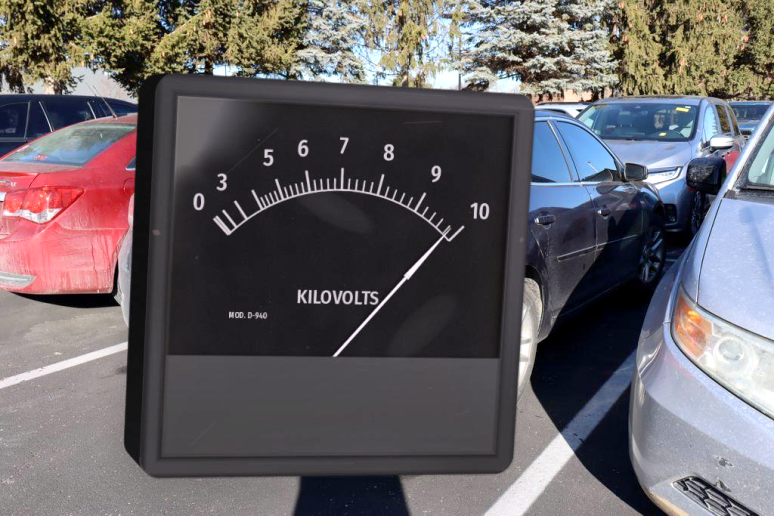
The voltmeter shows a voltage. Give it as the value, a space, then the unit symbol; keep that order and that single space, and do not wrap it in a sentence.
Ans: 9.8 kV
